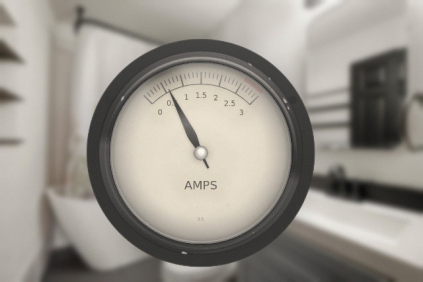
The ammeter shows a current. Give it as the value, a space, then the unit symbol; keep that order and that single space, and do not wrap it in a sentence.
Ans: 0.6 A
